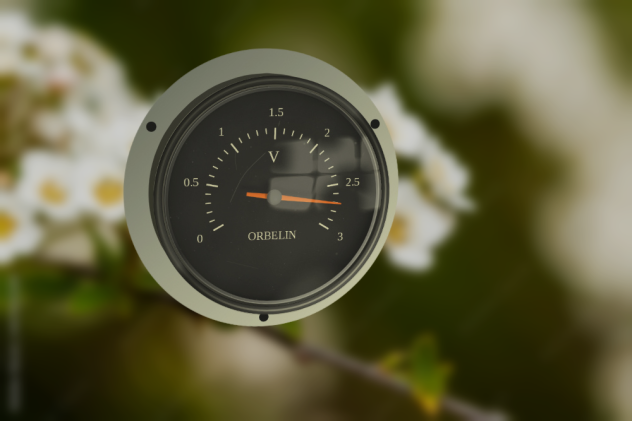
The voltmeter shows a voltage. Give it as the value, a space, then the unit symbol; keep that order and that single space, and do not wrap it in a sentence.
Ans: 2.7 V
